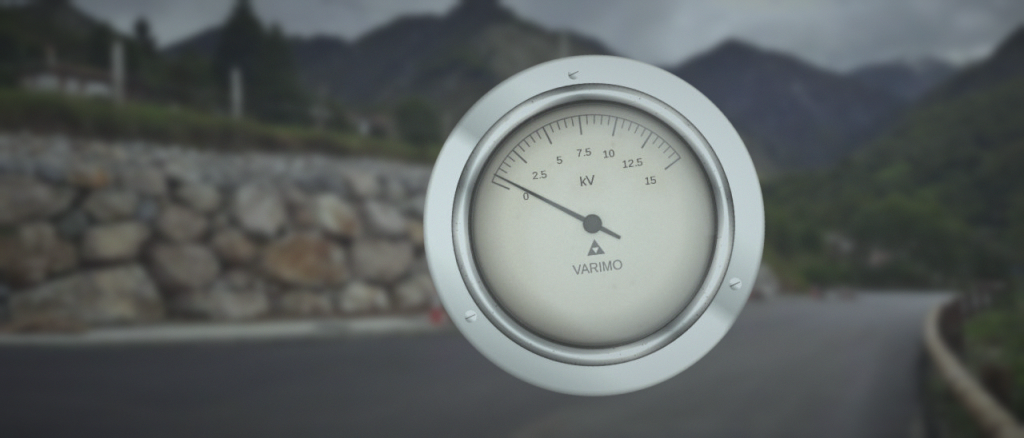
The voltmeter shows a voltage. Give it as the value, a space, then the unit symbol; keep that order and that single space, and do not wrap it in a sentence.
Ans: 0.5 kV
